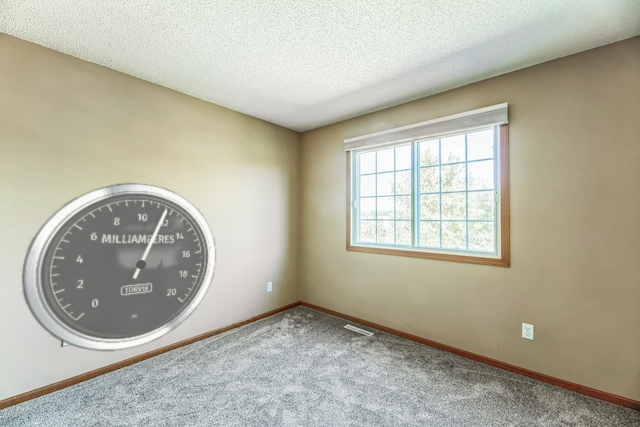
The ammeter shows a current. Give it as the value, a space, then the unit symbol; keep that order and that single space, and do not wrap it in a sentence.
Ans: 11.5 mA
